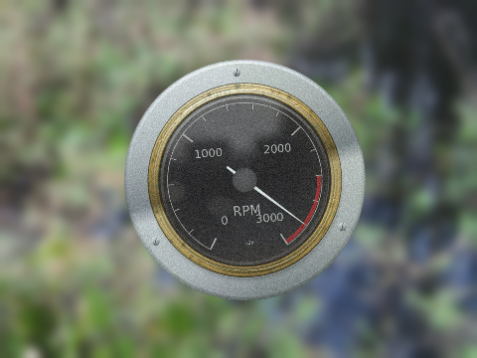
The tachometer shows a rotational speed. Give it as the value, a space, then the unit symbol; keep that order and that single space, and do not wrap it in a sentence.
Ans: 2800 rpm
